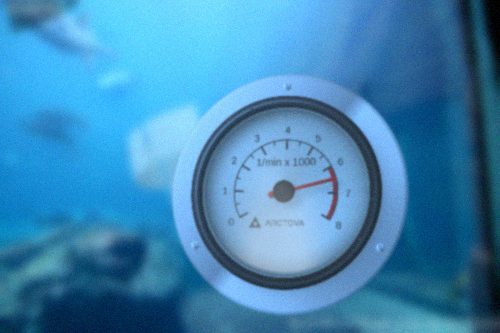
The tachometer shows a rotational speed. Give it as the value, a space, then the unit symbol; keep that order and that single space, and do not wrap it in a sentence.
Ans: 6500 rpm
